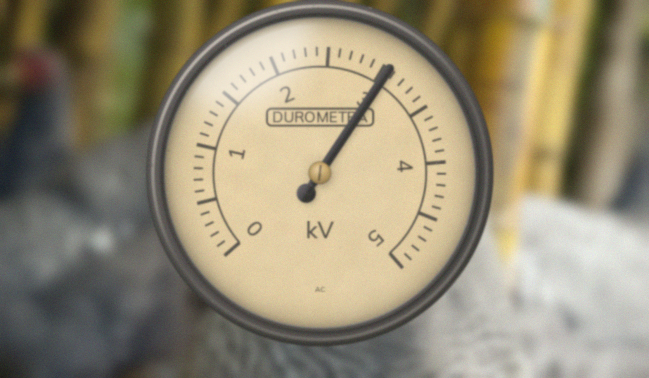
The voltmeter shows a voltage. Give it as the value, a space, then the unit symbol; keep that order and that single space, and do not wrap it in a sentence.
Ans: 3.05 kV
